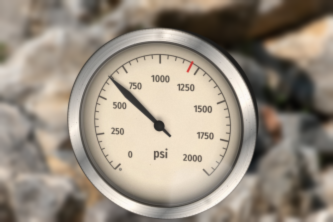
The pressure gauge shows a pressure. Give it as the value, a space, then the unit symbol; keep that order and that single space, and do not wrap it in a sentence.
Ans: 650 psi
